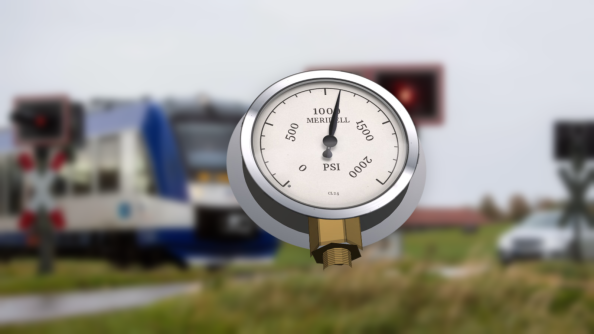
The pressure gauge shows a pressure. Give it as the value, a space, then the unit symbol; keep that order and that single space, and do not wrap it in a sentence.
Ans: 1100 psi
